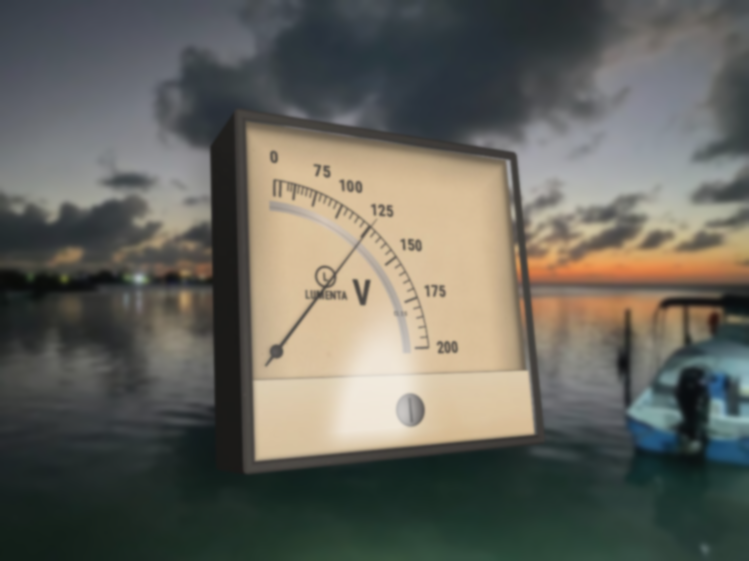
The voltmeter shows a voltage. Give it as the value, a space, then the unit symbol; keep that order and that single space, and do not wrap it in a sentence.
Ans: 125 V
